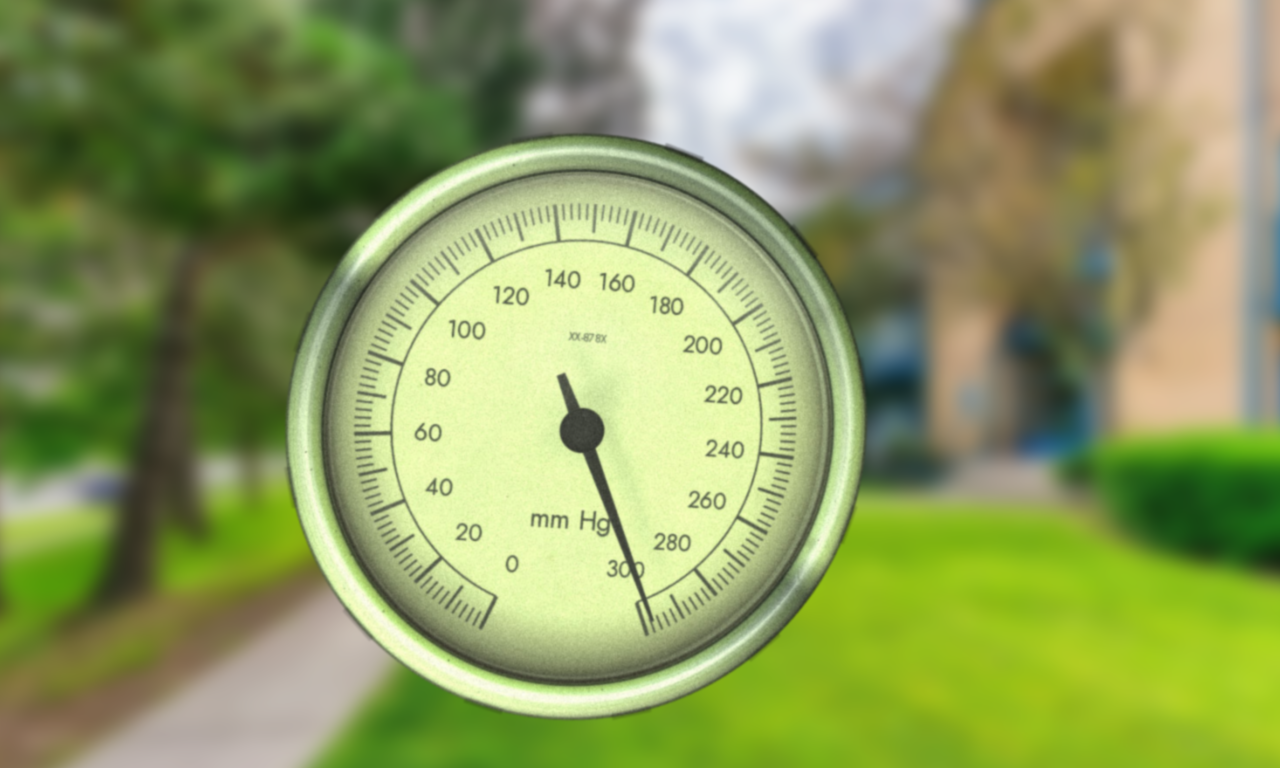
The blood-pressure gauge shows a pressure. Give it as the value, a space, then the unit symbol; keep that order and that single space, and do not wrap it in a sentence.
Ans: 298 mmHg
